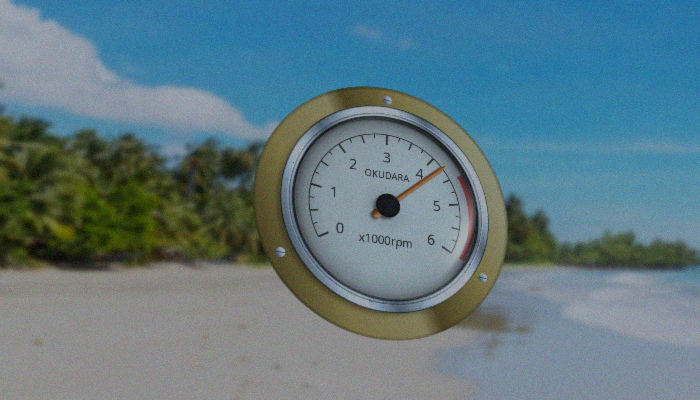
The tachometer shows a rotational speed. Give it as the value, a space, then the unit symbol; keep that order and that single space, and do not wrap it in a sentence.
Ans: 4250 rpm
